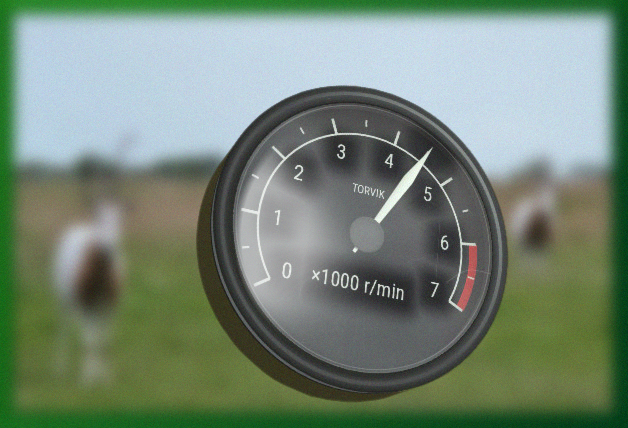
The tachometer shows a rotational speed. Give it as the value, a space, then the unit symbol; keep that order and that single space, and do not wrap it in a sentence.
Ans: 4500 rpm
